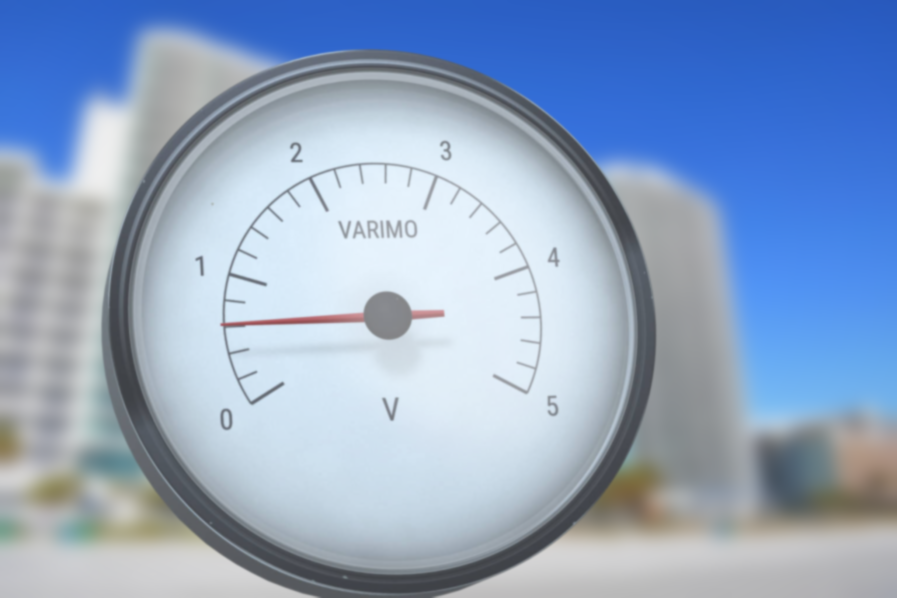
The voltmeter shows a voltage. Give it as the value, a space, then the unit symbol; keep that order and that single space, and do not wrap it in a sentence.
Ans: 0.6 V
